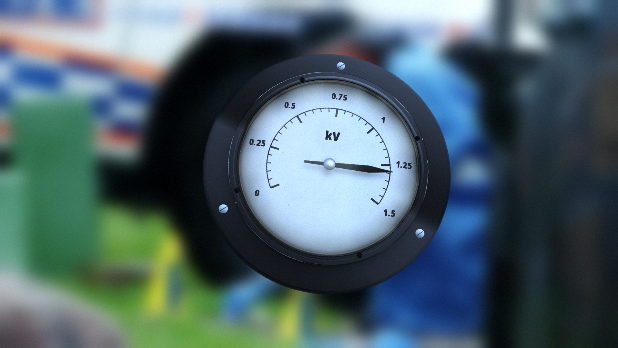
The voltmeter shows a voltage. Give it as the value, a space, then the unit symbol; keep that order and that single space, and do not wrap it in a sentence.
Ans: 1.3 kV
